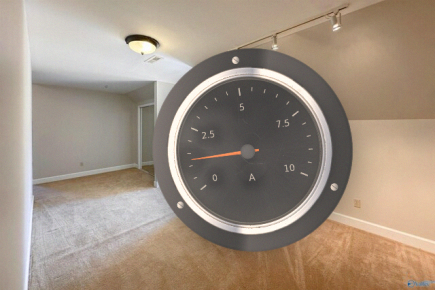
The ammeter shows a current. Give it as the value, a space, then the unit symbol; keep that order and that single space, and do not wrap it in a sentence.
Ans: 1.25 A
